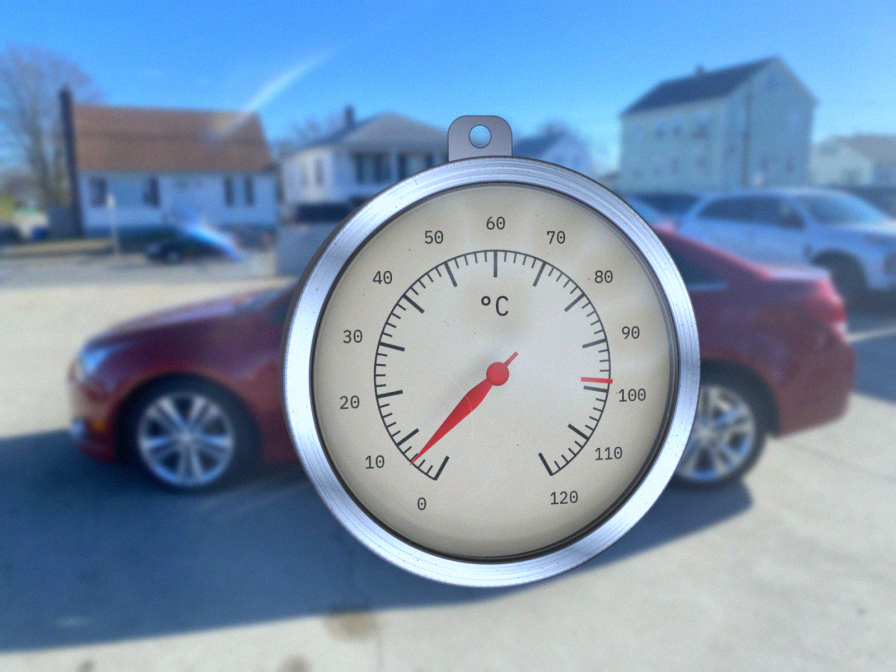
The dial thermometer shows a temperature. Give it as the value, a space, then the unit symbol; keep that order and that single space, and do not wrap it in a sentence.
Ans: 6 °C
